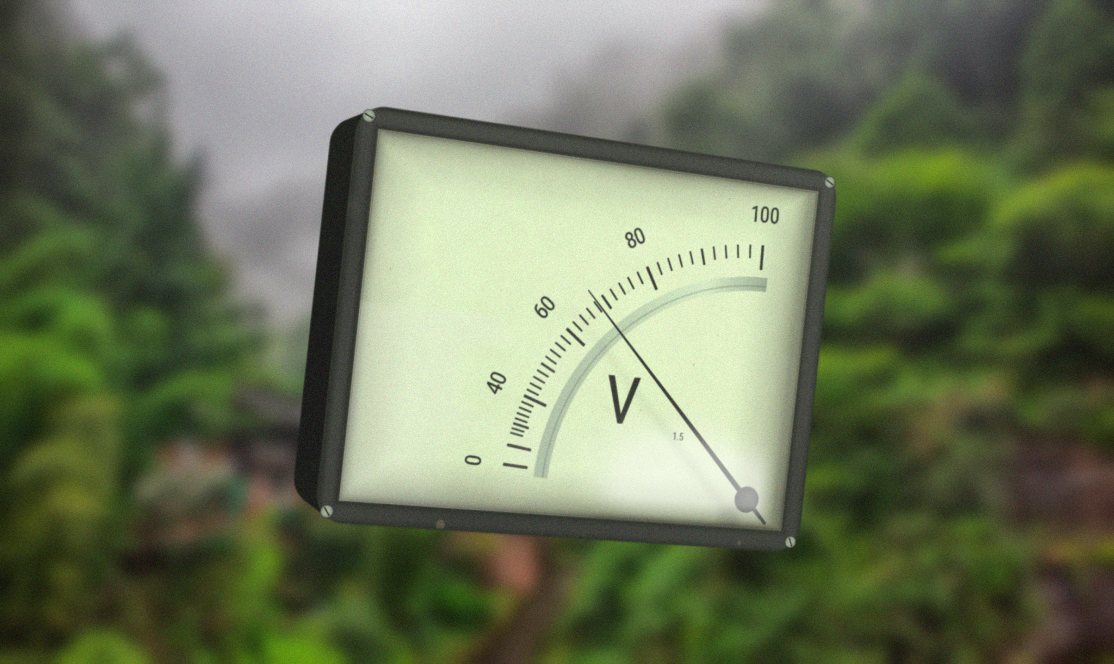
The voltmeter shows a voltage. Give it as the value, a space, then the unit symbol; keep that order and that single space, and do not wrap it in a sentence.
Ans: 68 V
